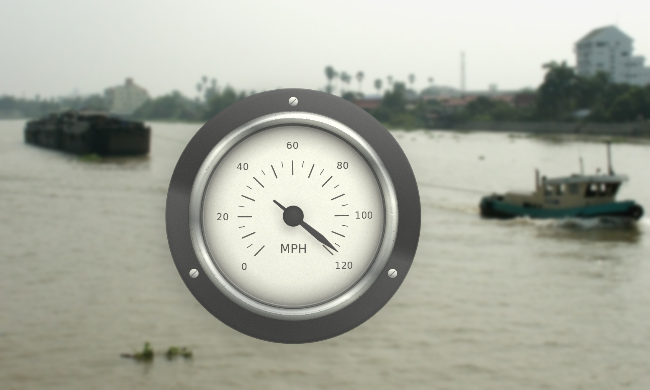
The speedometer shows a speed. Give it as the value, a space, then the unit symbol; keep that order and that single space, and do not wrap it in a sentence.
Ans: 117.5 mph
